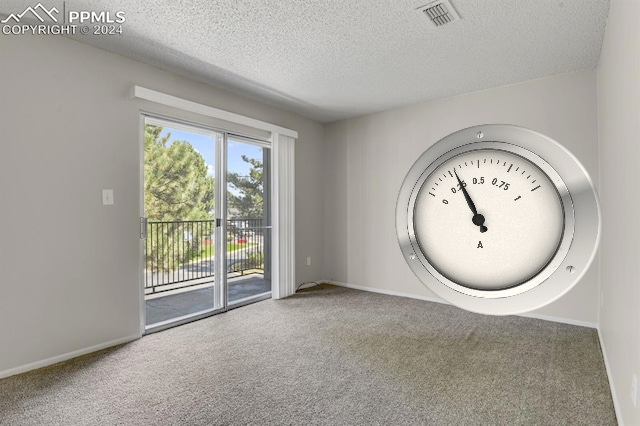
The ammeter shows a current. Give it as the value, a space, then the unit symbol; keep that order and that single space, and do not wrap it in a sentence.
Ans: 0.3 A
